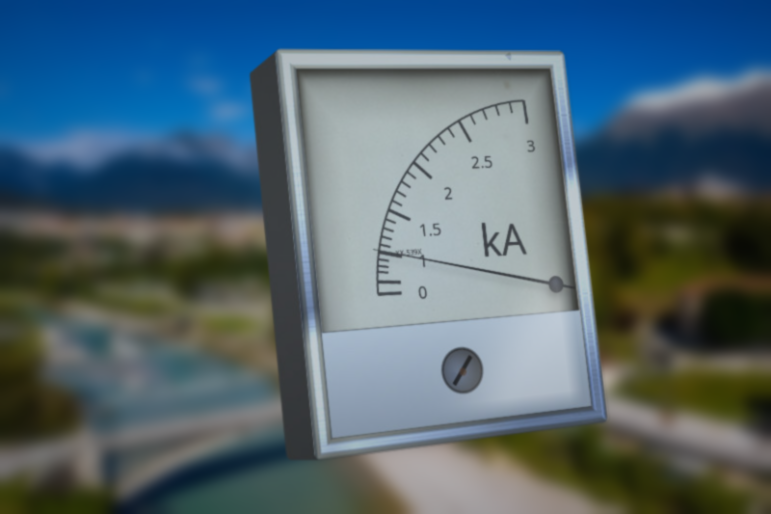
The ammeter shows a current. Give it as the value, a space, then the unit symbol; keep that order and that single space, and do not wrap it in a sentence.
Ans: 1 kA
